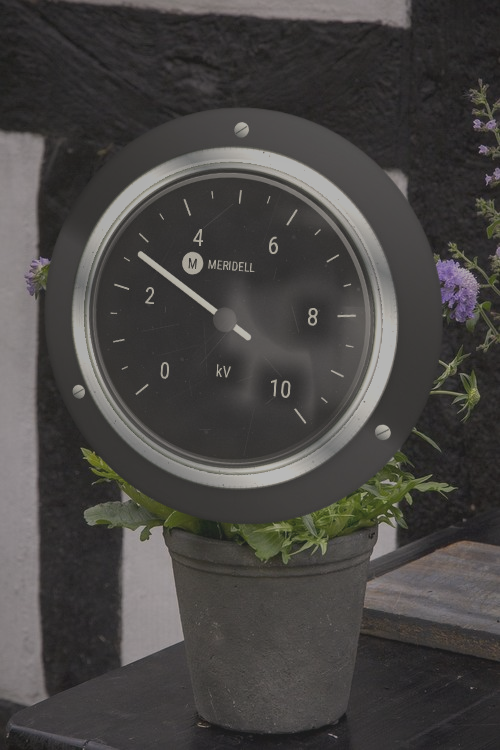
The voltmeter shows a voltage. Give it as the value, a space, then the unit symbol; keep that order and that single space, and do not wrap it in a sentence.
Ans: 2.75 kV
